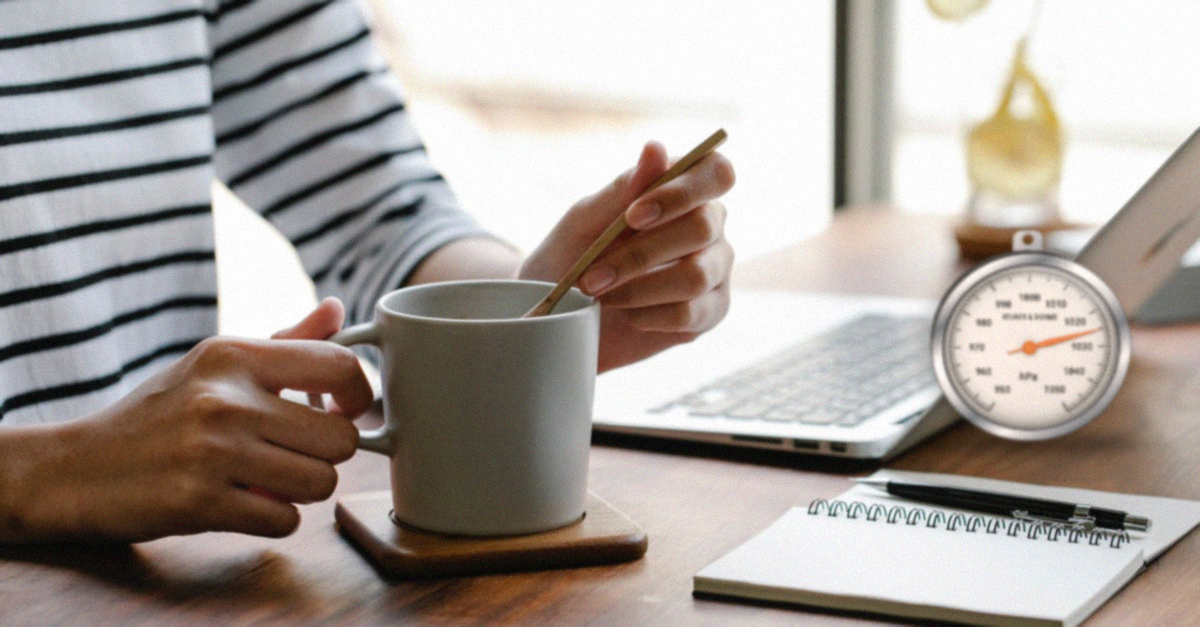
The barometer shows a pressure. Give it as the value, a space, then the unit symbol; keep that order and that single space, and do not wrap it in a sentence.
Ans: 1025 hPa
